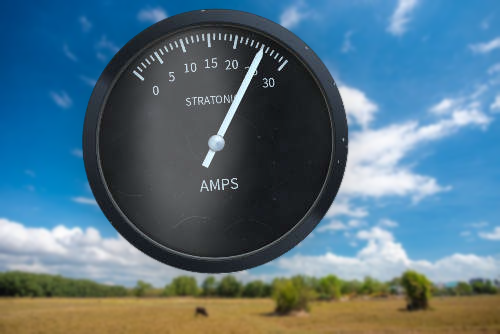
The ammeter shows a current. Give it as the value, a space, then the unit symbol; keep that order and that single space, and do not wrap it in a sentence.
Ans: 25 A
